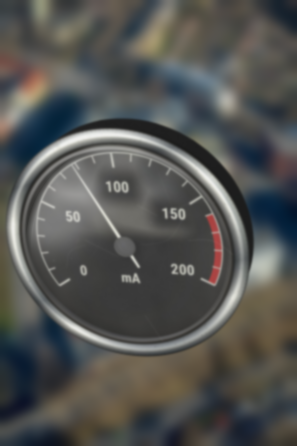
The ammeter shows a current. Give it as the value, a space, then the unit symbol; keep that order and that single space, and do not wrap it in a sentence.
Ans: 80 mA
